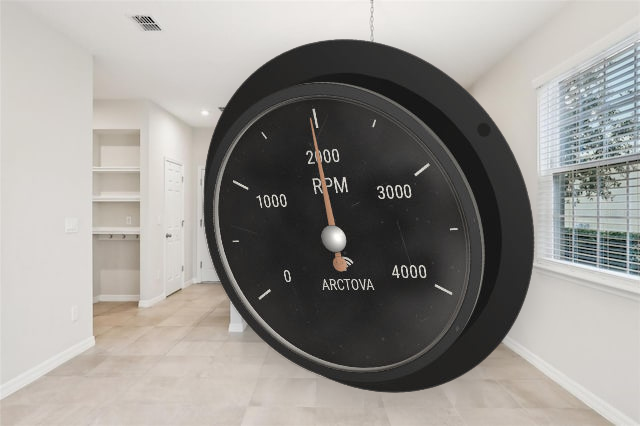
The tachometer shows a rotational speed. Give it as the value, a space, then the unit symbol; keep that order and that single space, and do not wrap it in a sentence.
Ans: 2000 rpm
